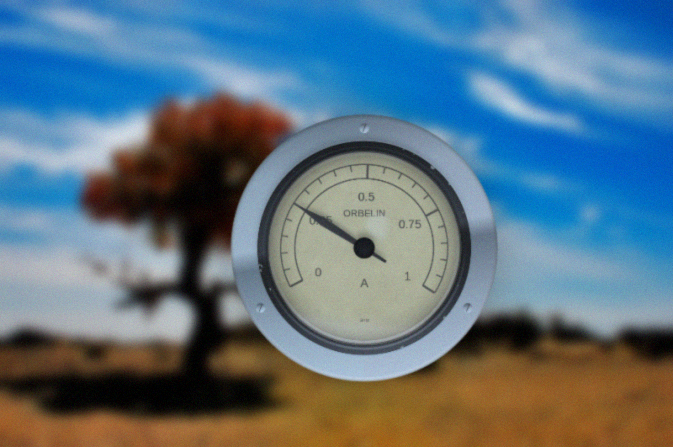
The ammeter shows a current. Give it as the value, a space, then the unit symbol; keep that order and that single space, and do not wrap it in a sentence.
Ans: 0.25 A
